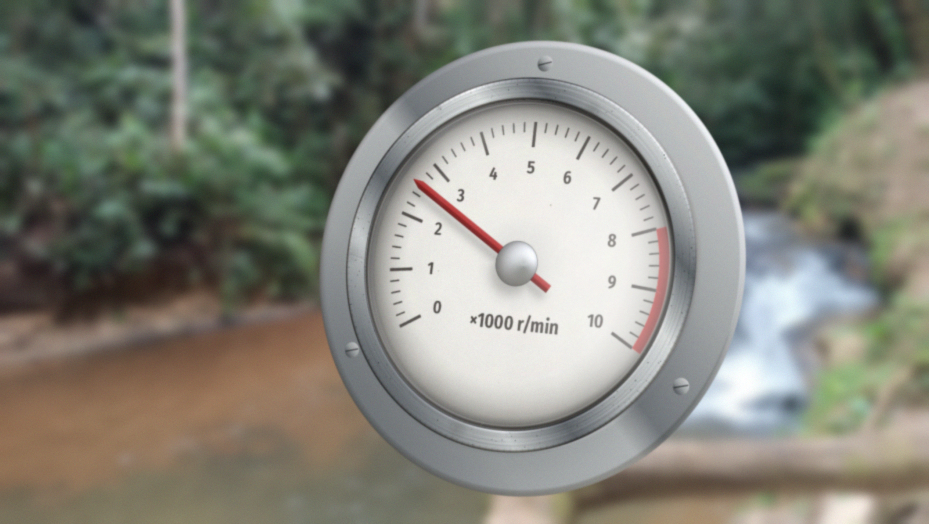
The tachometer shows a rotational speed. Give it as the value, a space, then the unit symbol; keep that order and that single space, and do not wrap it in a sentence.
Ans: 2600 rpm
